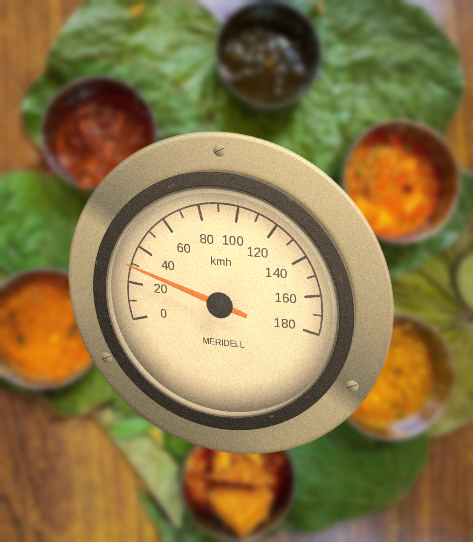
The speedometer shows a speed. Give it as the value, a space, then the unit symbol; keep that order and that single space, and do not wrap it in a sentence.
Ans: 30 km/h
